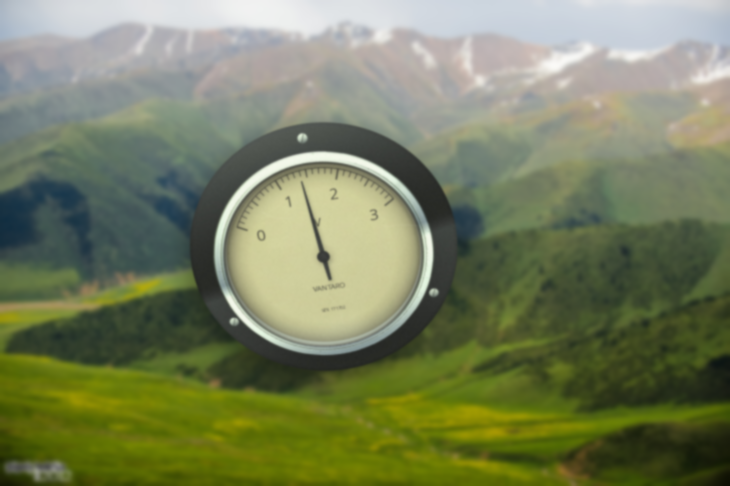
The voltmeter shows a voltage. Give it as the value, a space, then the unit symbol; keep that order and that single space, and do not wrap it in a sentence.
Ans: 1.4 V
